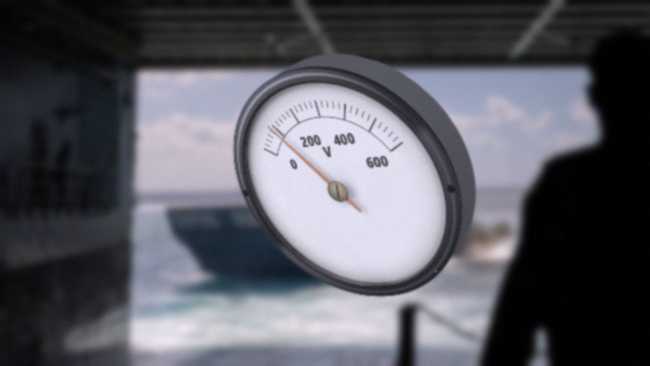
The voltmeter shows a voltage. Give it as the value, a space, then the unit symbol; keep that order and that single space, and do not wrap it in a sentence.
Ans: 100 V
